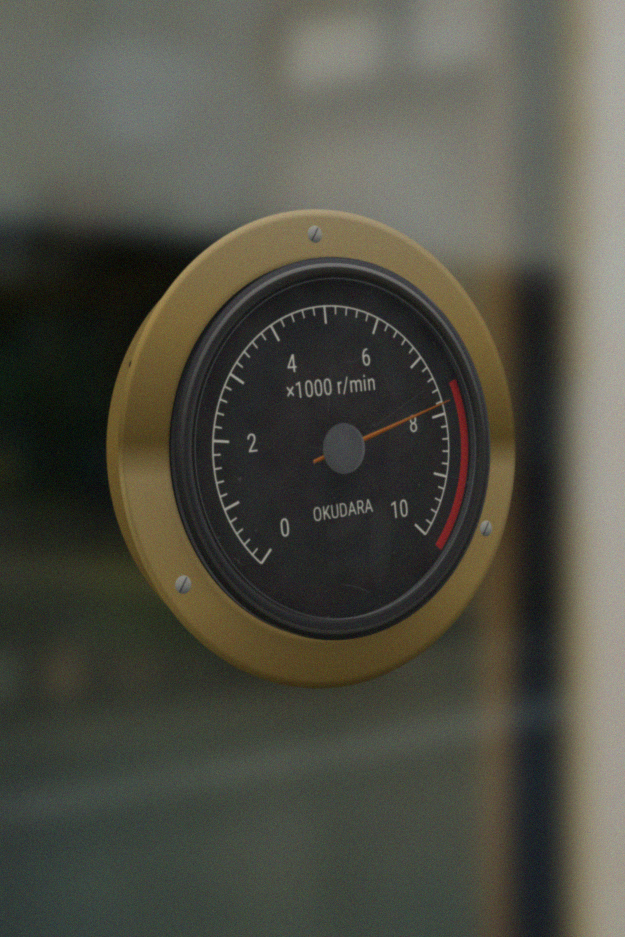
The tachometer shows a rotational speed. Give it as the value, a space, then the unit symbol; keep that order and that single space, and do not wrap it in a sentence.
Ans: 7800 rpm
